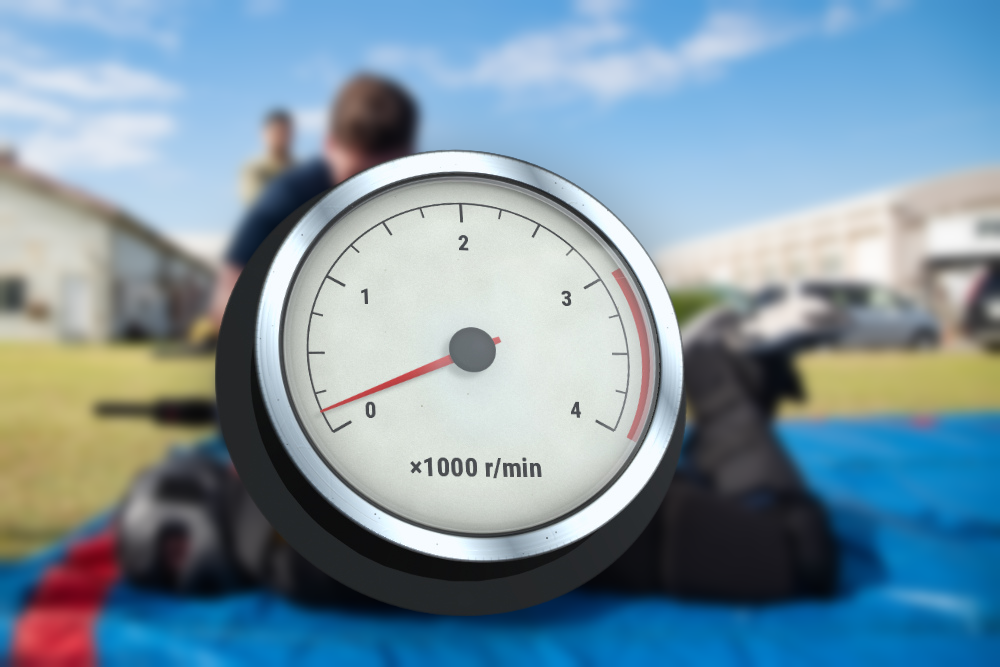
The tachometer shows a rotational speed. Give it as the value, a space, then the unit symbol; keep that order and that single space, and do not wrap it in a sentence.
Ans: 125 rpm
